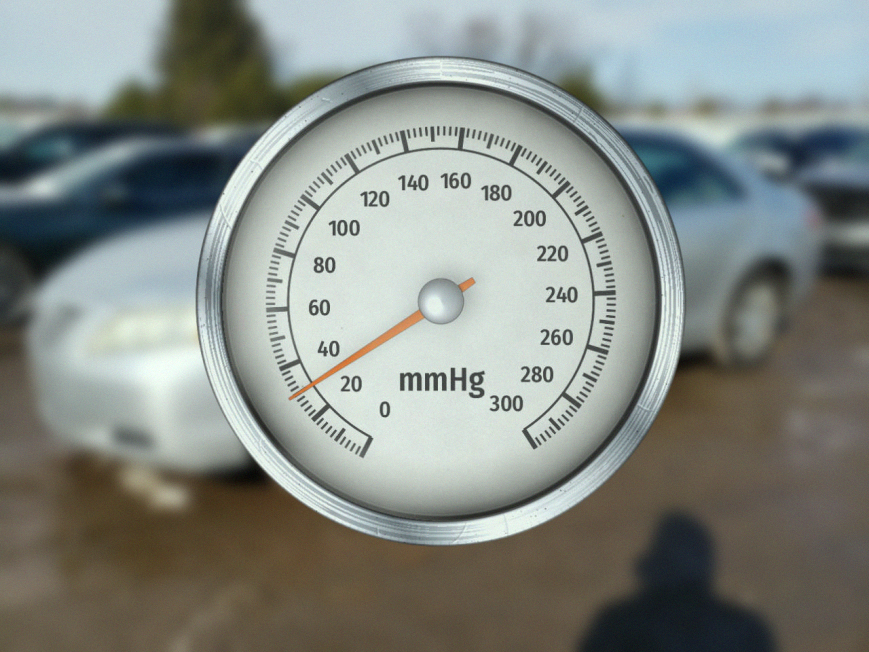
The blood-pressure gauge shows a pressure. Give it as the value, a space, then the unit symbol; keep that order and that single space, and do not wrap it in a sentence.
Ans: 30 mmHg
